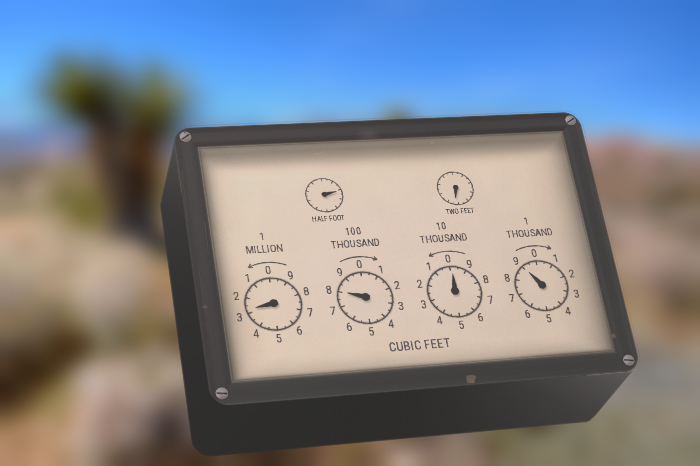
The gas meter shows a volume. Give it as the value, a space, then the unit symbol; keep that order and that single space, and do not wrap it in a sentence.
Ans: 279900 ft³
